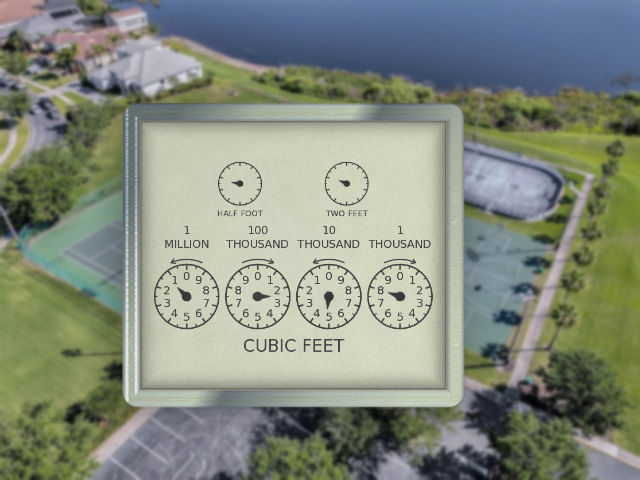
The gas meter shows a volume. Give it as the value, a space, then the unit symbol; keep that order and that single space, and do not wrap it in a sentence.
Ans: 124800 ft³
